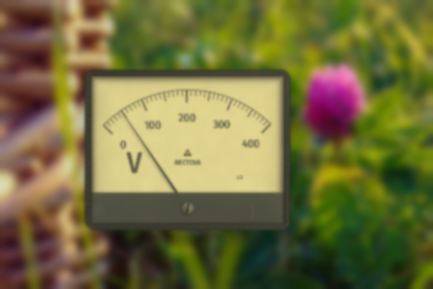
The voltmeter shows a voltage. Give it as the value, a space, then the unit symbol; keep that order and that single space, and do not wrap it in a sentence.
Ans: 50 V
